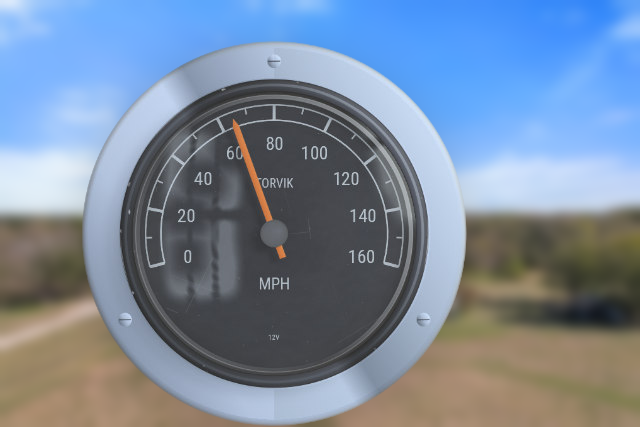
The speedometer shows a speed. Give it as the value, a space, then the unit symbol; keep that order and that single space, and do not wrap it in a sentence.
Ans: 65 mph
